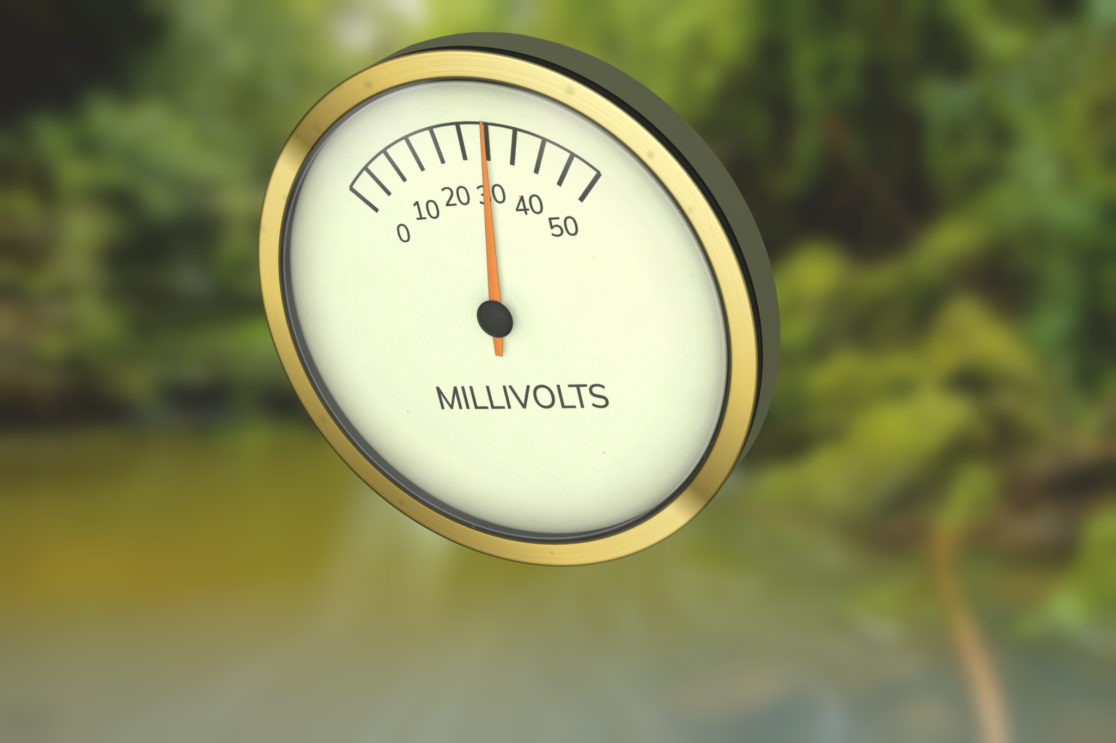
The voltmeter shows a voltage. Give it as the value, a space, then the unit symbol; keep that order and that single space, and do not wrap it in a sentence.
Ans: 30 mV
